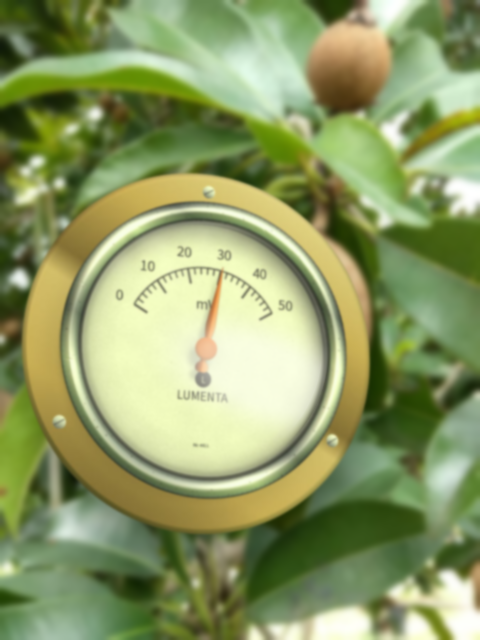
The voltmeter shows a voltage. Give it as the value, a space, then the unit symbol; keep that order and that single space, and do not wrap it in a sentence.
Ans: 30 mV
